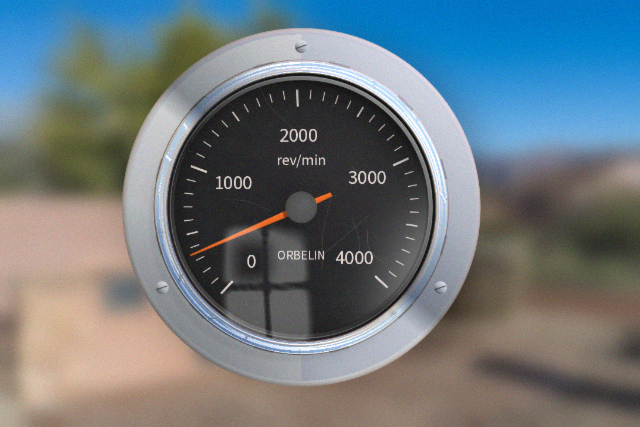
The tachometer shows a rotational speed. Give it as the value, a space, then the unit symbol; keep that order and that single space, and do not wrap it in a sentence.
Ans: 350 rpm
